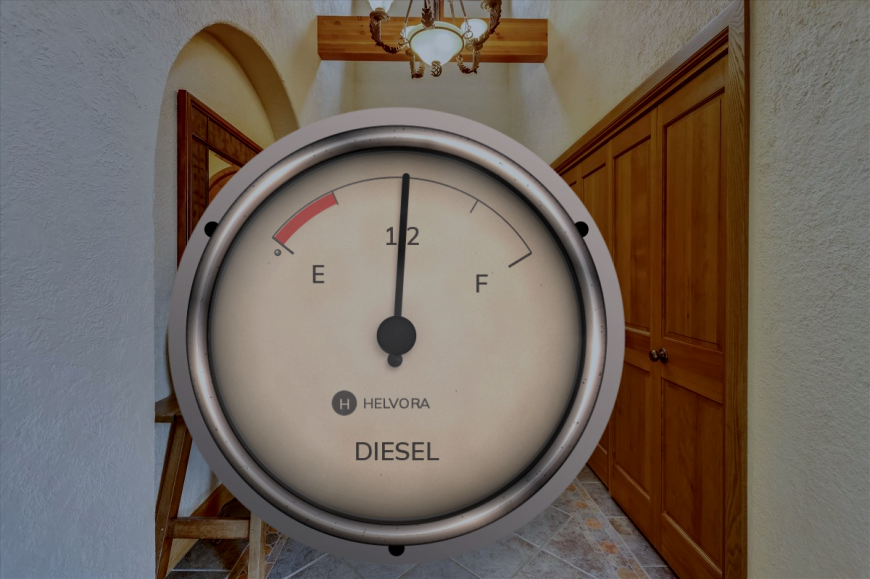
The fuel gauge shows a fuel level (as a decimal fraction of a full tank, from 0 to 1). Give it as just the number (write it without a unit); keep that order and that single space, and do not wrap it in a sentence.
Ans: 0.5
